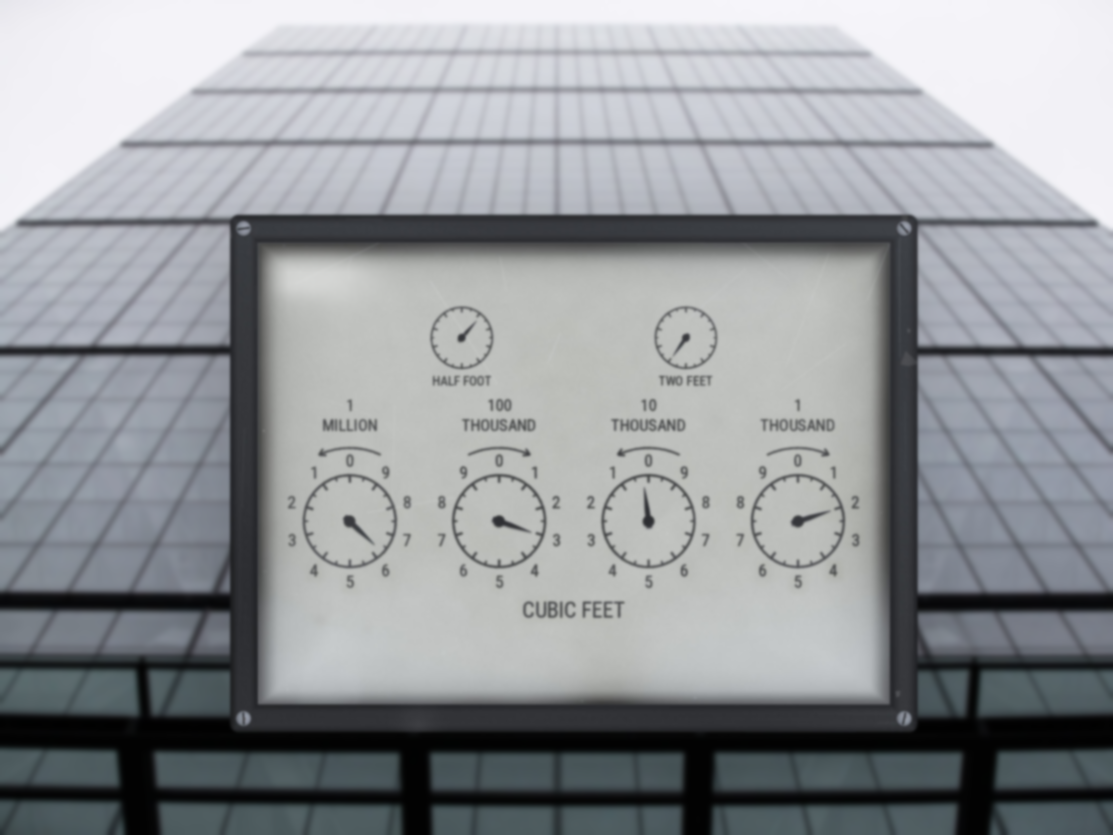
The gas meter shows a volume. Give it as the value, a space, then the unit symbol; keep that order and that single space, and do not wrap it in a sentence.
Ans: 630200 ft³
